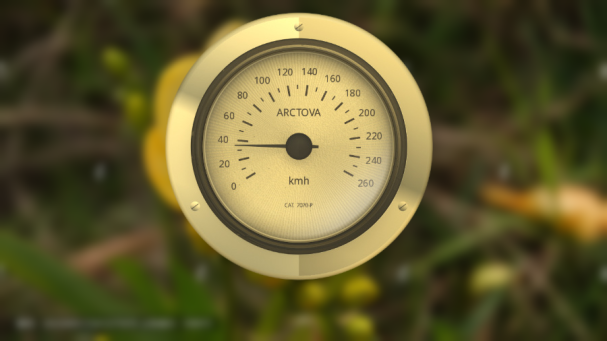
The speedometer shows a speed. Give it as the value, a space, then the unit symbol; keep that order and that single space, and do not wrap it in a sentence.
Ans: 35 km/h
